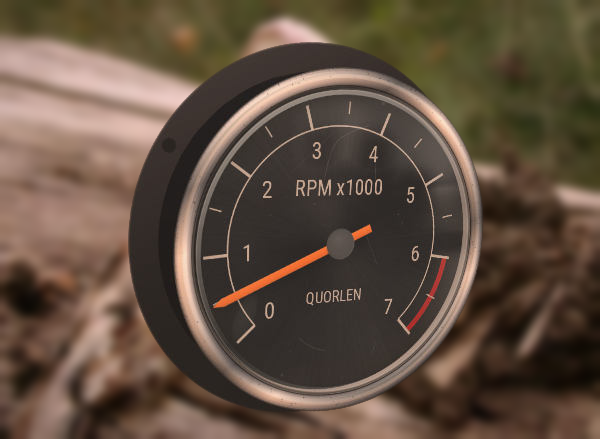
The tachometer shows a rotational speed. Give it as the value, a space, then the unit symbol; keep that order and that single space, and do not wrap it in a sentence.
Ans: 500 rpm
